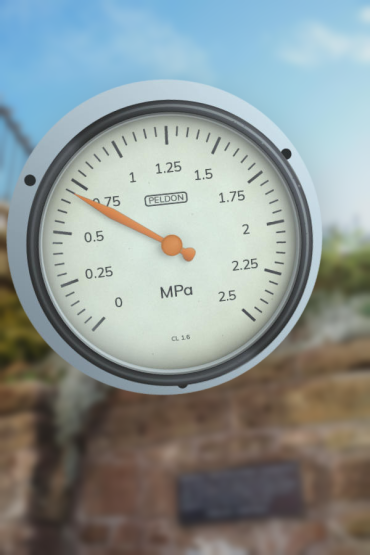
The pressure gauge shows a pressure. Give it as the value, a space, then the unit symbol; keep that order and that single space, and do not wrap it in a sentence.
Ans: 0.7 MPa
